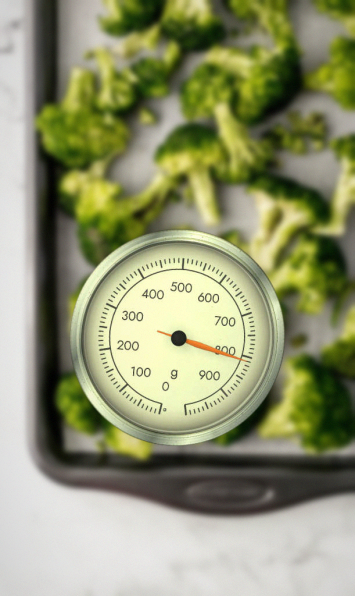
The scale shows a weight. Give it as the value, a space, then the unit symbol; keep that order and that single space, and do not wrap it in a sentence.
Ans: 810 g
